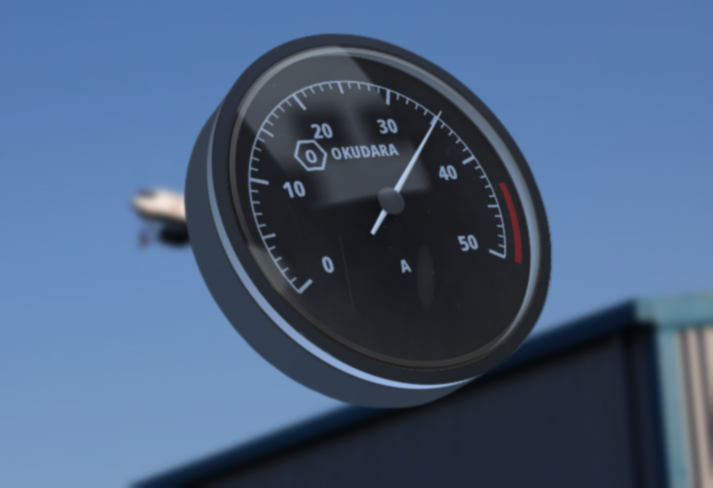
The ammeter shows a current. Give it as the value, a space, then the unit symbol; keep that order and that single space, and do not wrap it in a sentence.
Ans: 35 A
